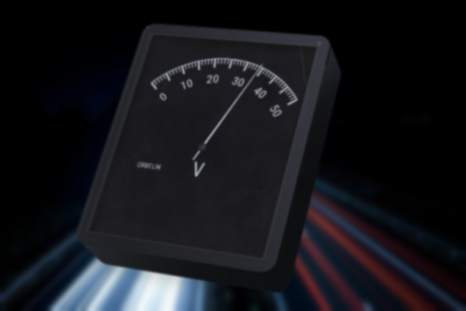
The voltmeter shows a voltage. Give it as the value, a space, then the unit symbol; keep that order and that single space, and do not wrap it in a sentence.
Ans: 35 V
